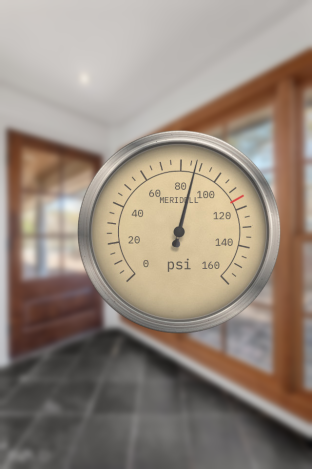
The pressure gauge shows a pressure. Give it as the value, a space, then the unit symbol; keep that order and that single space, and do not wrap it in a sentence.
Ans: 87.5 psi
